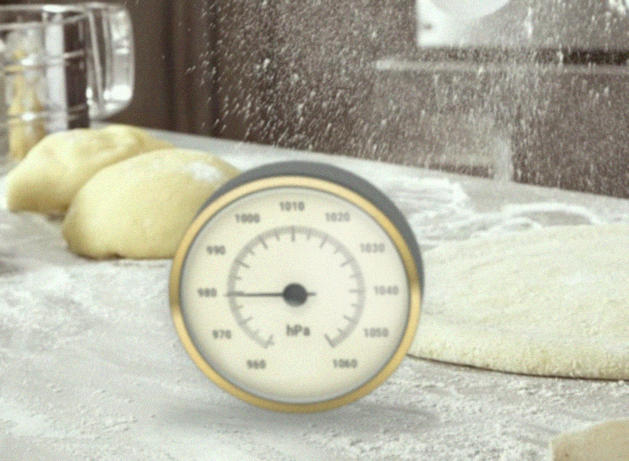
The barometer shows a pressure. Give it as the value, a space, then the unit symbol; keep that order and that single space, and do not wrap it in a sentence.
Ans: 980 hPa
